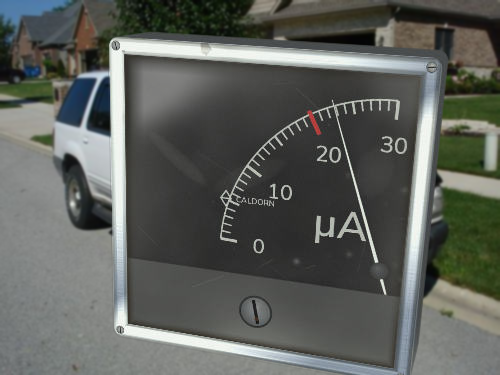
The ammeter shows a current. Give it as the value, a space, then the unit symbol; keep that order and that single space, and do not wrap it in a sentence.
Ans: 23 µA
